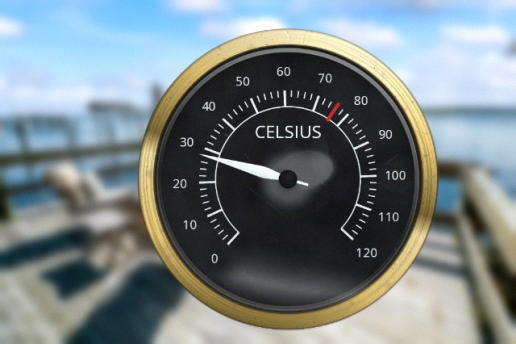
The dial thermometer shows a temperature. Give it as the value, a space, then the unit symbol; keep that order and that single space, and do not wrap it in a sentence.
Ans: 28 °C
